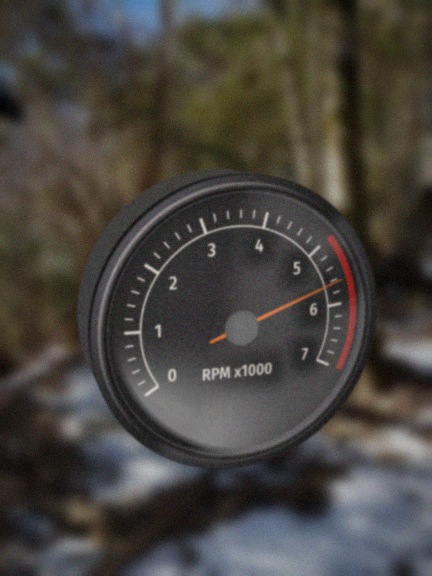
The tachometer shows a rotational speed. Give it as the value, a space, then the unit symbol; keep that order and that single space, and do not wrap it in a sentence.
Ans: 5600 rpm
